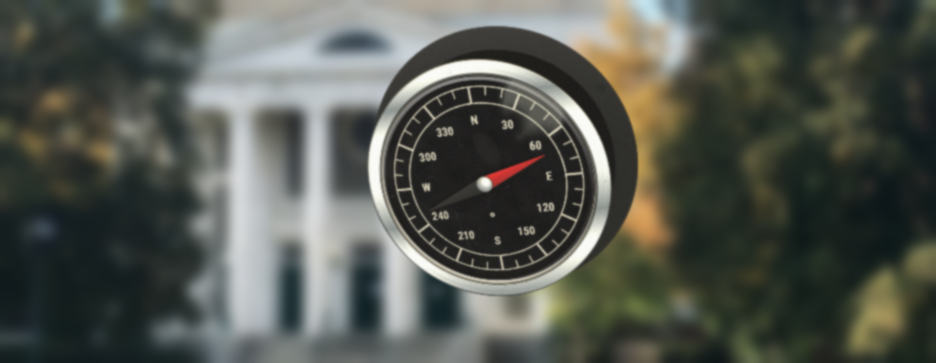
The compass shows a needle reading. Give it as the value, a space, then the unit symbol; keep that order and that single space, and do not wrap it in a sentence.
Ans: 70 °
